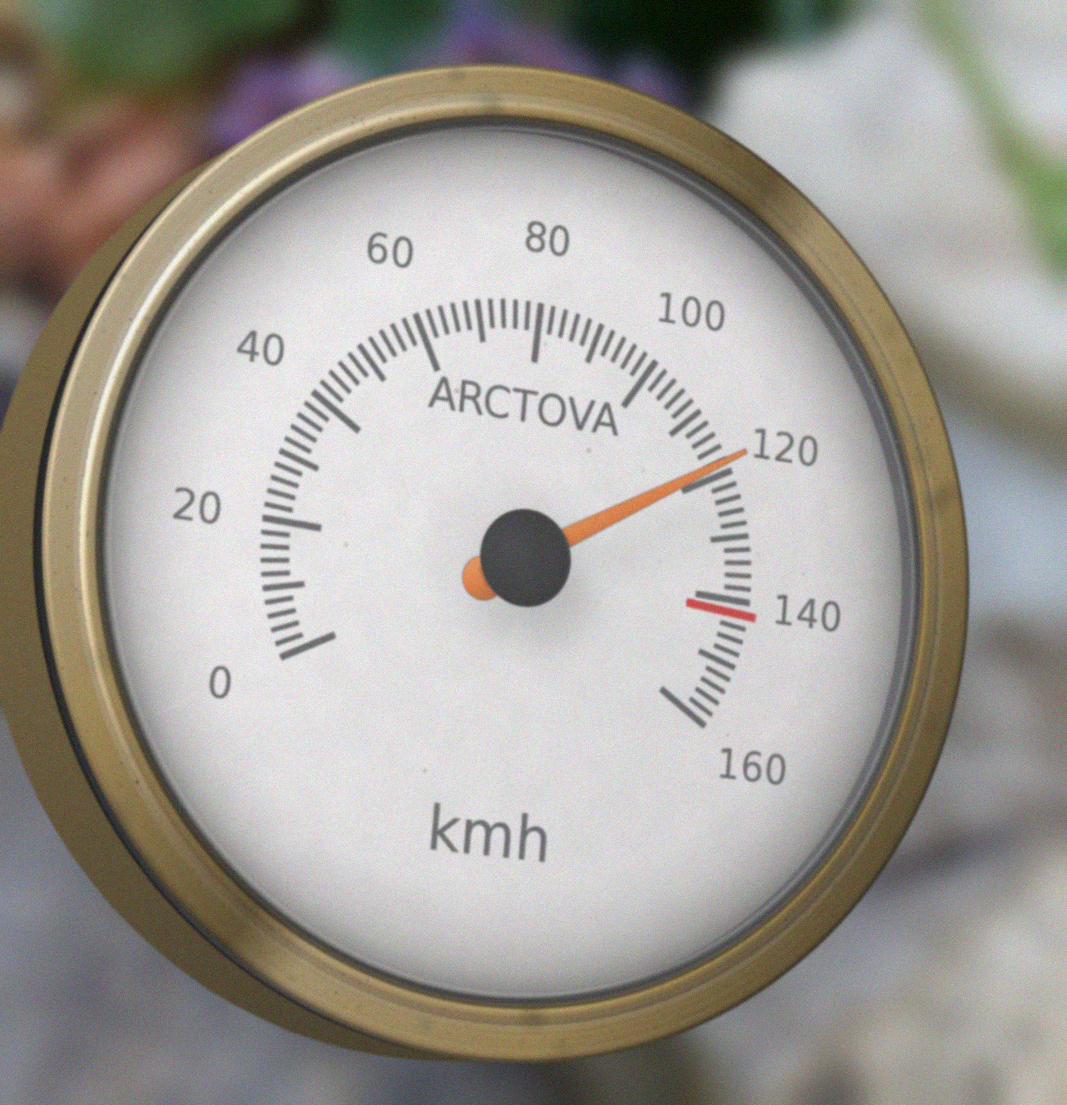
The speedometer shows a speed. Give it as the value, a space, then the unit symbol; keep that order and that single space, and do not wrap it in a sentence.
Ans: 118 km/h
